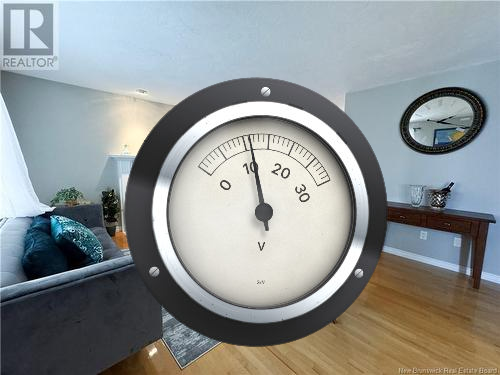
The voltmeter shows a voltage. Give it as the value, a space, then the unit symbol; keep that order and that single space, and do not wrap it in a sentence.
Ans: 11 V
